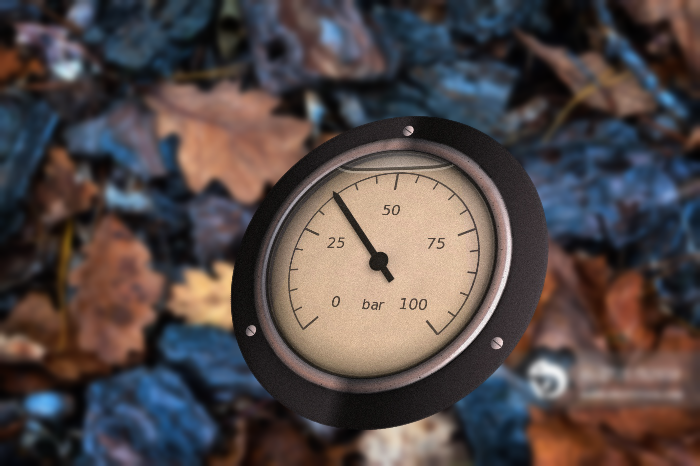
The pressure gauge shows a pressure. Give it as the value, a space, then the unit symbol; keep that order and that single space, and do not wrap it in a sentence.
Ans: 35 bar
